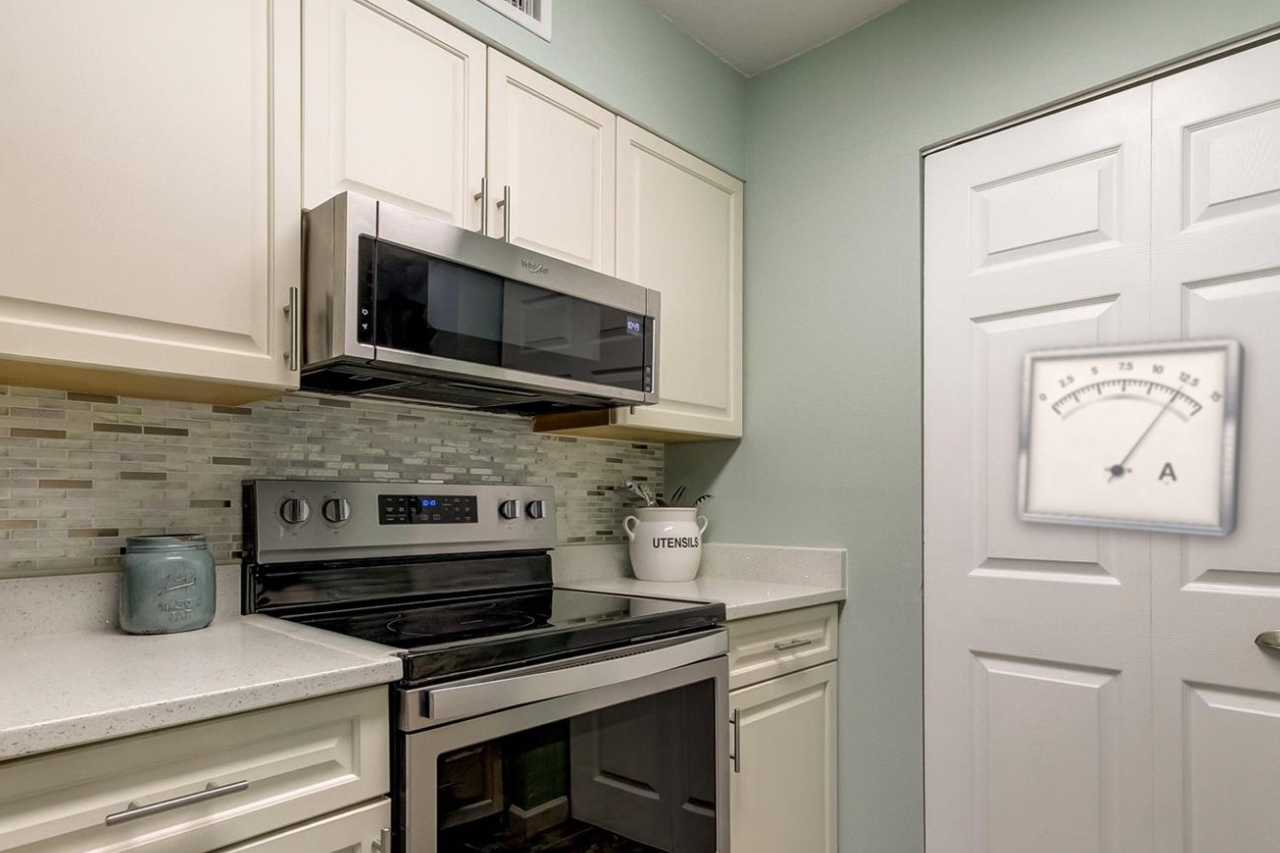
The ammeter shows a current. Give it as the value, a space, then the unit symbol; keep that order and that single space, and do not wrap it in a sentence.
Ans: 12.5 A
